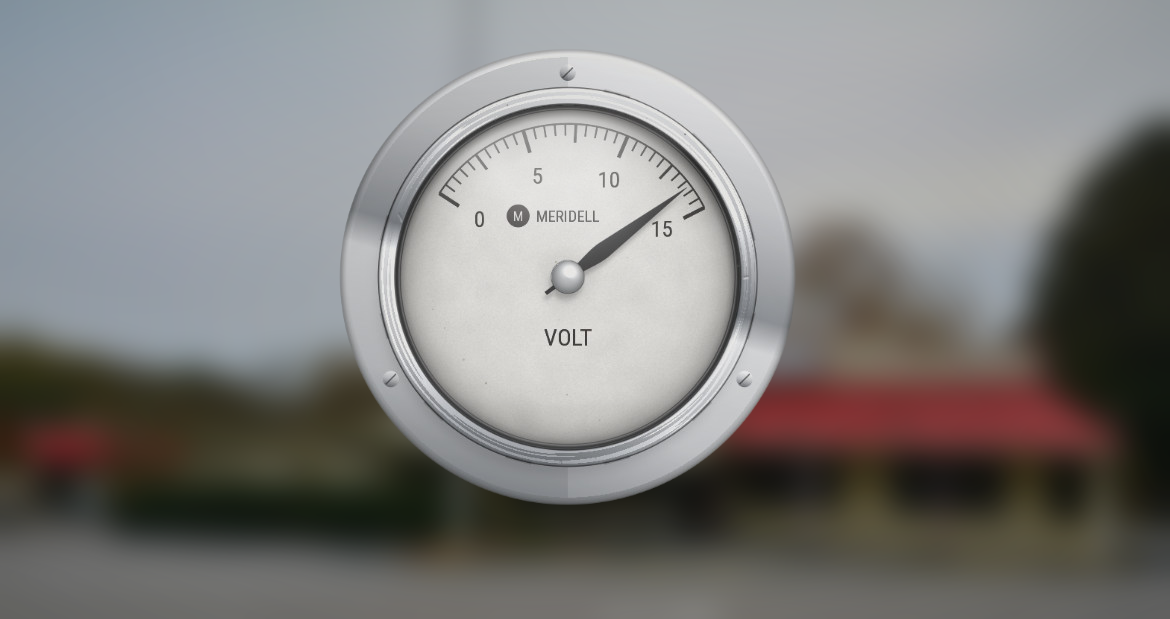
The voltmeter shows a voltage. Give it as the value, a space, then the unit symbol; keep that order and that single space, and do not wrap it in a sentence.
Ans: 13.75 V
